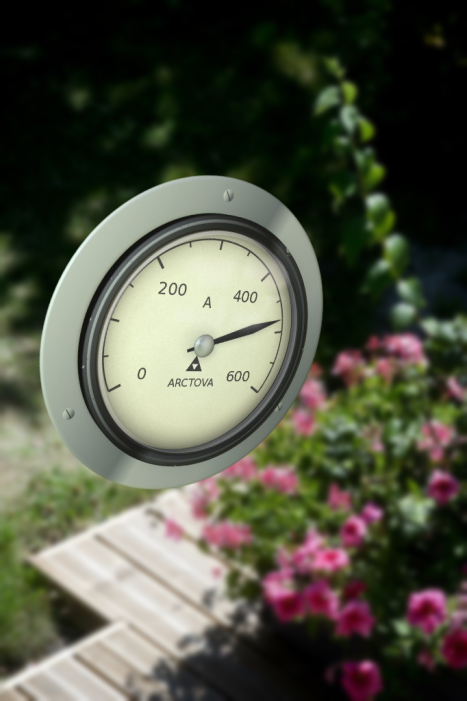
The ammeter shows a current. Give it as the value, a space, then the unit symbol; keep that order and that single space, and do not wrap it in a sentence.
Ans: 475 A
